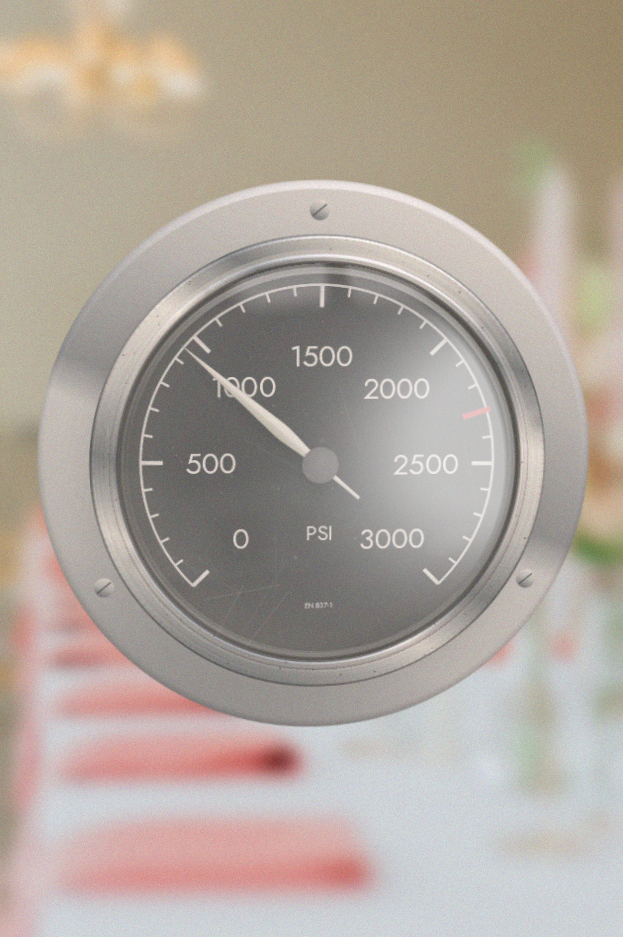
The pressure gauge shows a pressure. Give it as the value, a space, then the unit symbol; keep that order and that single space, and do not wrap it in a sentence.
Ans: 950 psi
